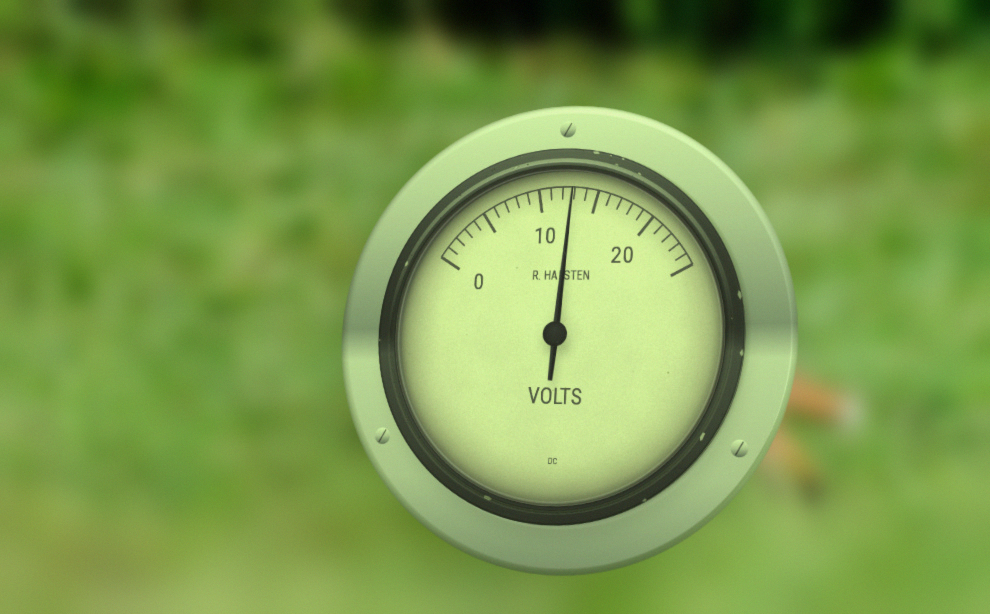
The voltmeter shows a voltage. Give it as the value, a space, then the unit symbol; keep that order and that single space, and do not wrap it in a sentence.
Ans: 13 V
